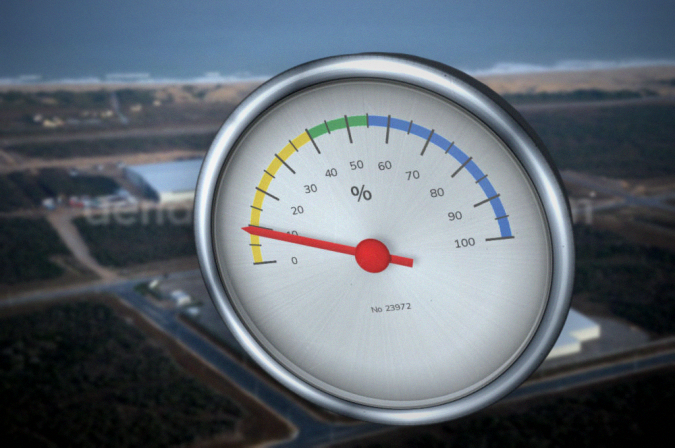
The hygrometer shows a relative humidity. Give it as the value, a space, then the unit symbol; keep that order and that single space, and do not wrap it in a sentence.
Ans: 10 %
